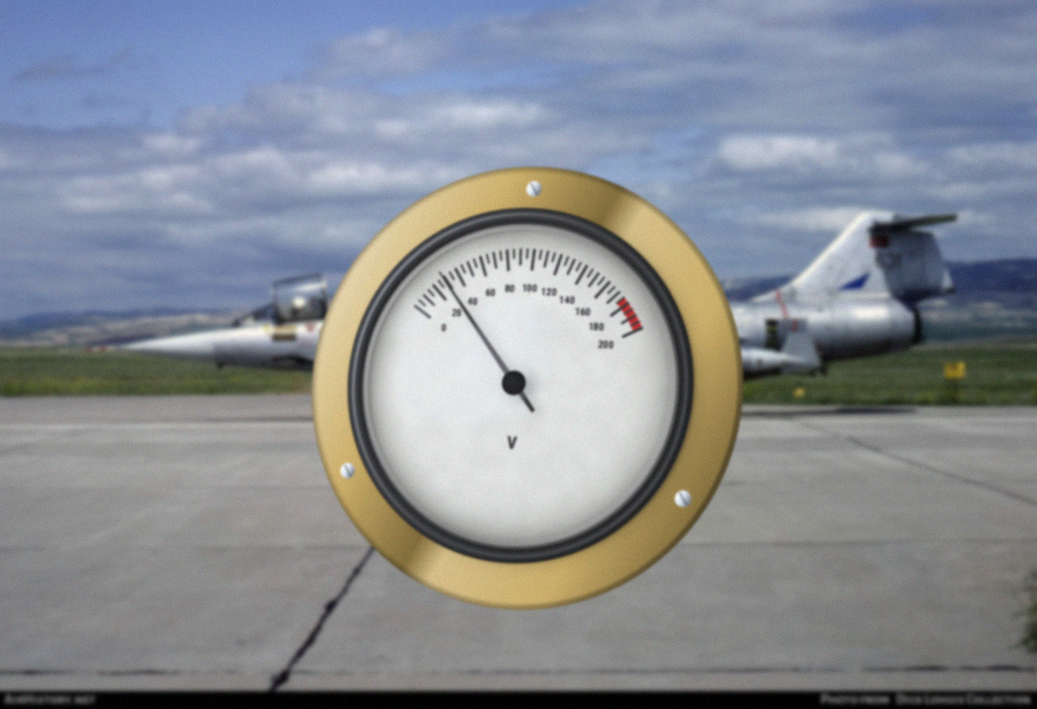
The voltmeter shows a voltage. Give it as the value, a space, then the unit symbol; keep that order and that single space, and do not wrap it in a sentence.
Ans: 30 V
